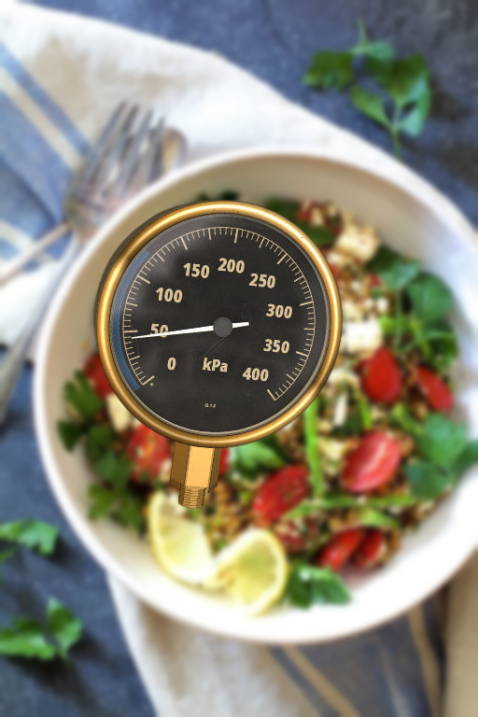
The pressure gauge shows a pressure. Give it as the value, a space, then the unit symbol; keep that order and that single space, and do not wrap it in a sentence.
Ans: 45 kPa
